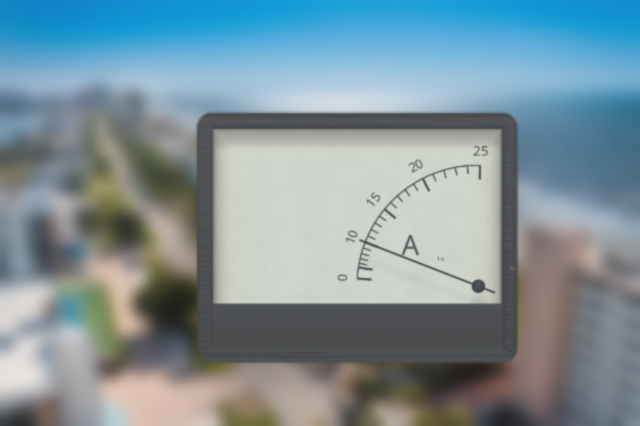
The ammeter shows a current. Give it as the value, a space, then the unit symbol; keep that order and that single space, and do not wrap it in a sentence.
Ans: 10 A
